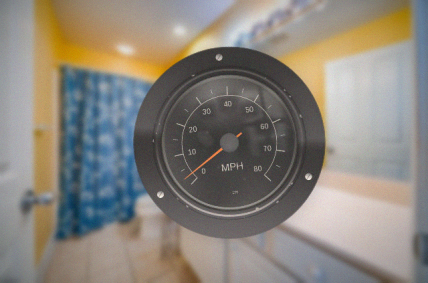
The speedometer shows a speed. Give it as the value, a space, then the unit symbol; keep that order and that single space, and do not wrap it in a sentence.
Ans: 2.5 mph
